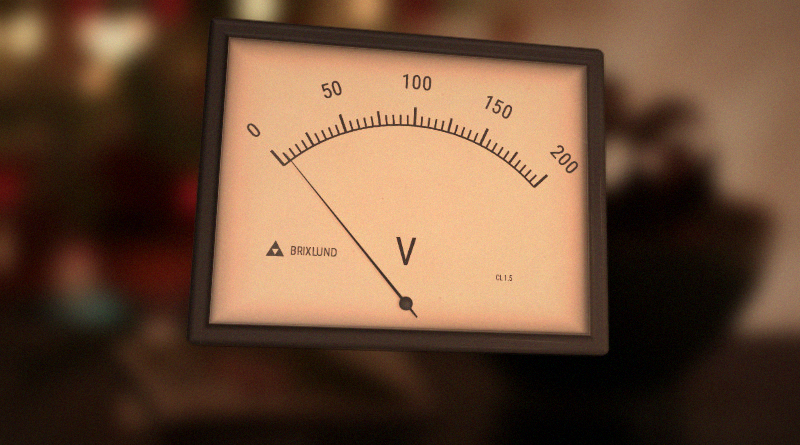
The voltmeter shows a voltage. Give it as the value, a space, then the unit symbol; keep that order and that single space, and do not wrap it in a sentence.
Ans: 5 V
